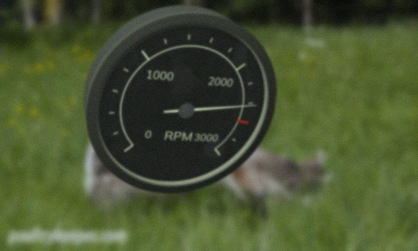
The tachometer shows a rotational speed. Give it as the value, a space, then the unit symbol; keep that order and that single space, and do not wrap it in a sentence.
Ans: 2400 rpm
